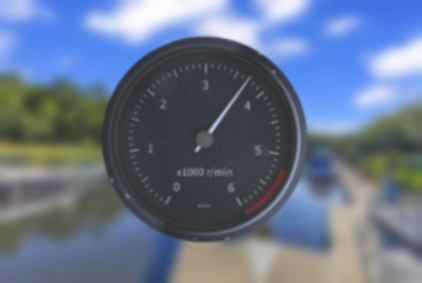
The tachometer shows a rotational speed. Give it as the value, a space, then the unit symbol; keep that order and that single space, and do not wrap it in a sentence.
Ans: 3700 rpm
